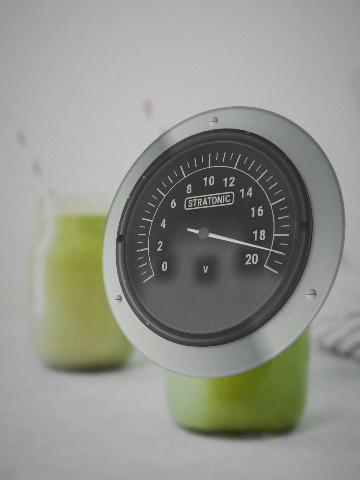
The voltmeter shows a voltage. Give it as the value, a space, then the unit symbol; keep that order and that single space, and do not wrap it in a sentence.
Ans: 19 V
